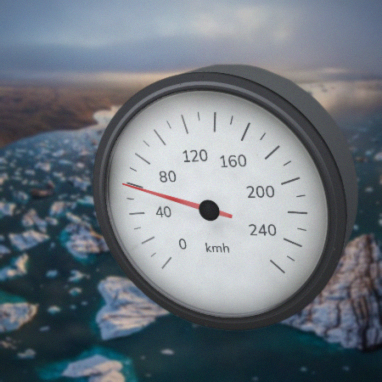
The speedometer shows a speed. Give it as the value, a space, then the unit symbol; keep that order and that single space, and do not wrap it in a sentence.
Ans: 60 km/h
